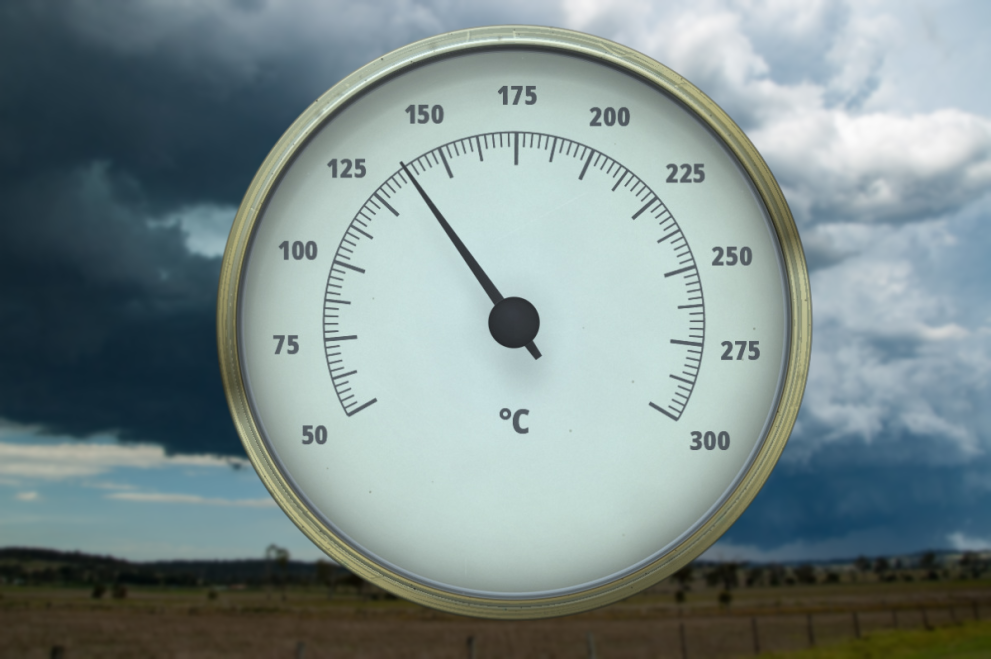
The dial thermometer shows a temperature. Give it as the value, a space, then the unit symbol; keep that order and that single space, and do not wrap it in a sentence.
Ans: 137.5 °C
